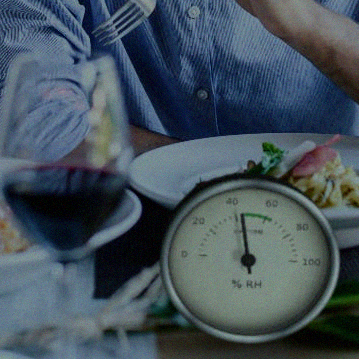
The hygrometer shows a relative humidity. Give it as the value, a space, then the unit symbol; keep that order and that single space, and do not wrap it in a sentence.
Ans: 44 %
